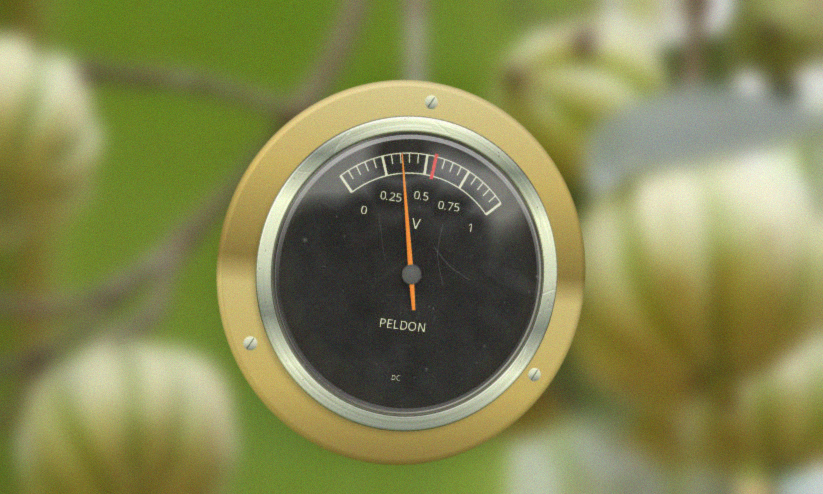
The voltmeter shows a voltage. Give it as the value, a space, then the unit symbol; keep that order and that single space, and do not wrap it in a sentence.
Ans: 0.35 V
